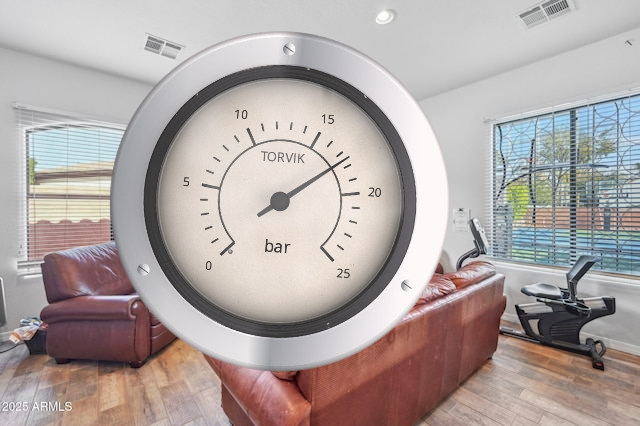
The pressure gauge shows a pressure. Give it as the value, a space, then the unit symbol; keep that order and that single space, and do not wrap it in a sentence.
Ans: 17.5 bar
